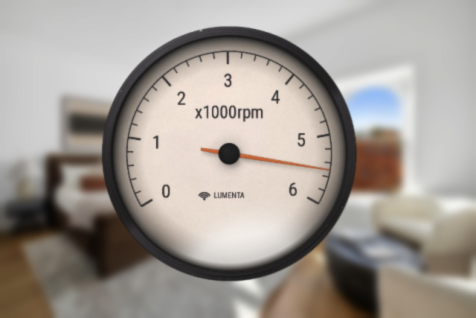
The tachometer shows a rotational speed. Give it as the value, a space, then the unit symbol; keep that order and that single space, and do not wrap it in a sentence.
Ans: 5500 rpm
